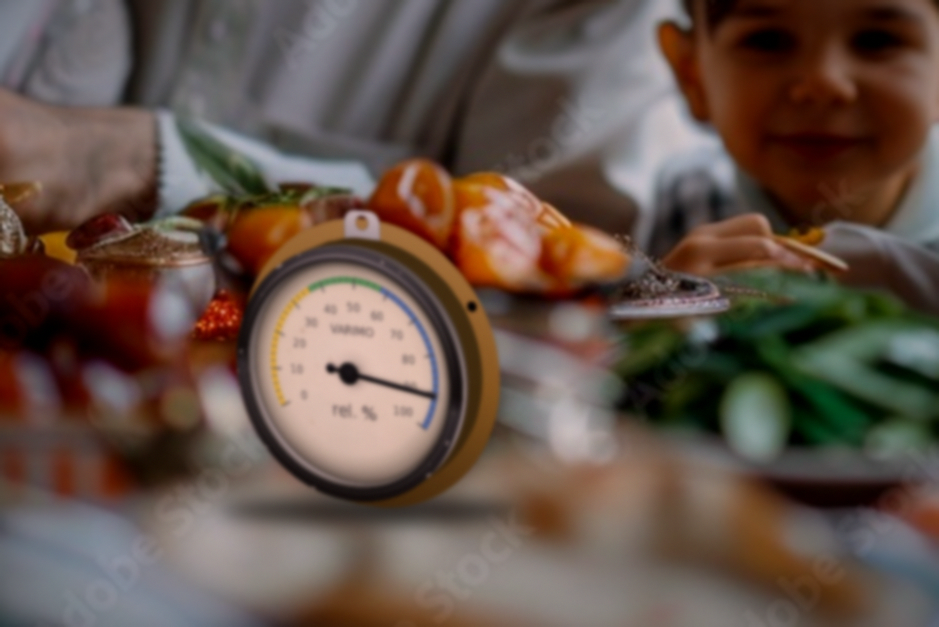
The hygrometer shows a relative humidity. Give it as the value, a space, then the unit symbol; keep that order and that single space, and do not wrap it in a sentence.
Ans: 90 %
